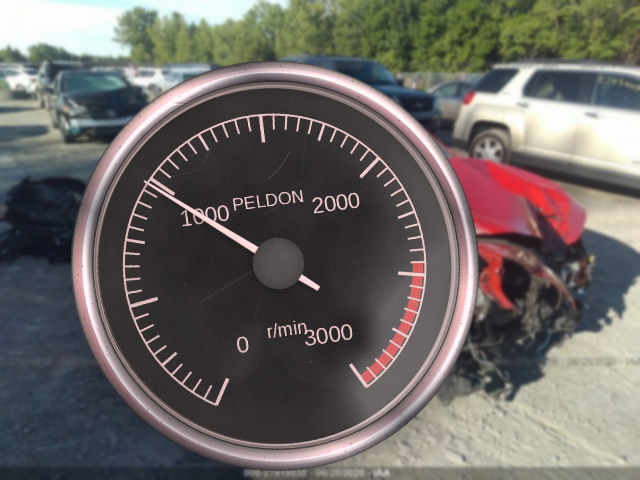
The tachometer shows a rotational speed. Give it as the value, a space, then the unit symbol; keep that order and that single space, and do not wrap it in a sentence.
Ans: 975 rpm
